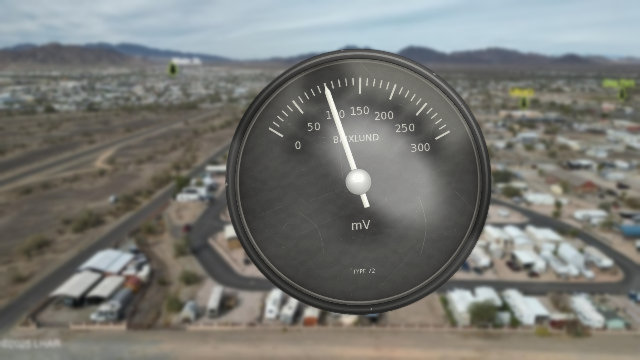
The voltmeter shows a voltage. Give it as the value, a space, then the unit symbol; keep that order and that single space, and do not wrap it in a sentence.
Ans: 100 mV
